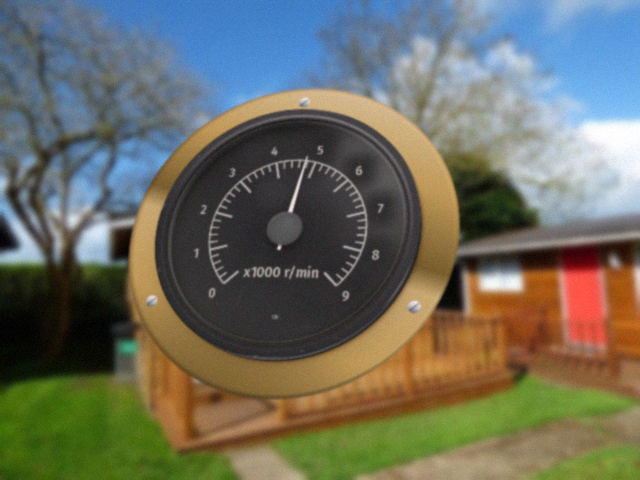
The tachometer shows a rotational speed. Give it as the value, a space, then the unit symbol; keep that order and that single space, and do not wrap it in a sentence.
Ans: 4800 rpm
